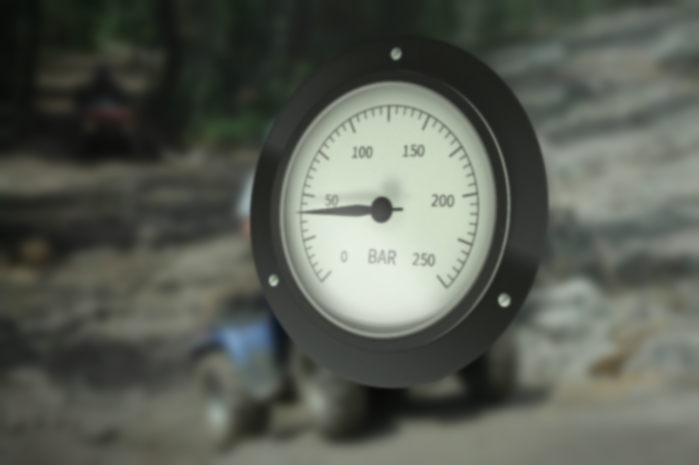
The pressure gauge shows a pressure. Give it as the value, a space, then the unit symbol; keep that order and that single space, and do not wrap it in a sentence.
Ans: 40 bar
